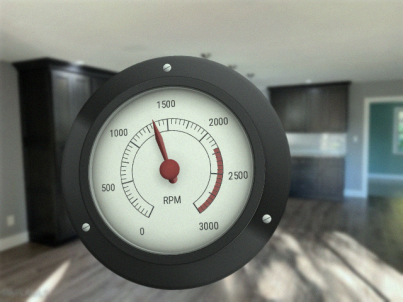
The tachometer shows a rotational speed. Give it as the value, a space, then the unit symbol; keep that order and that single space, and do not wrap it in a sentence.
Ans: 1350 rpm
